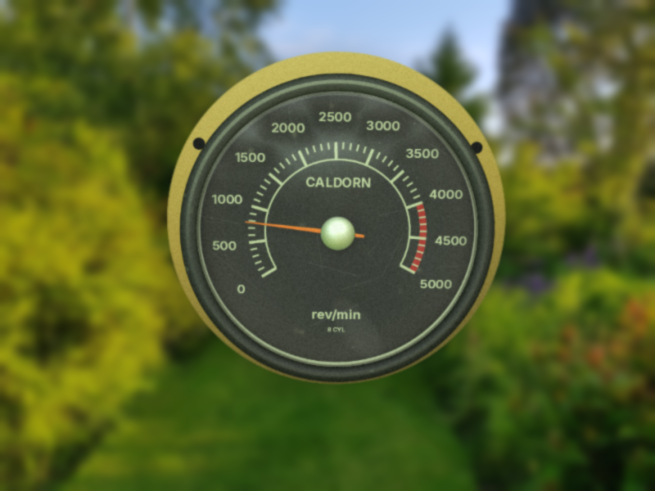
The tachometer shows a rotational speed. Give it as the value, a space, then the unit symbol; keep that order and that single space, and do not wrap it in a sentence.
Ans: 800 rpm
